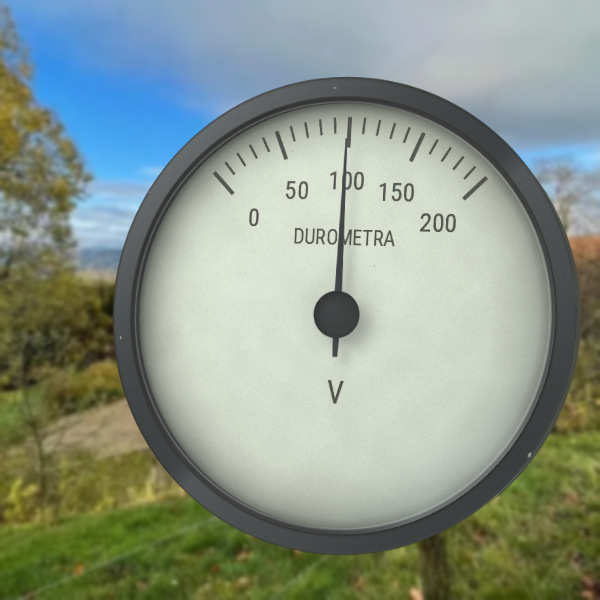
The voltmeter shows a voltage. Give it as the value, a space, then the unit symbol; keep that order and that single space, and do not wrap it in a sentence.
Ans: 100 V
